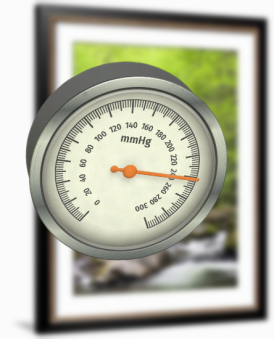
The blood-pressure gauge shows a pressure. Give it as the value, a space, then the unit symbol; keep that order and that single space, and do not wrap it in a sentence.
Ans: 240 mmHg
